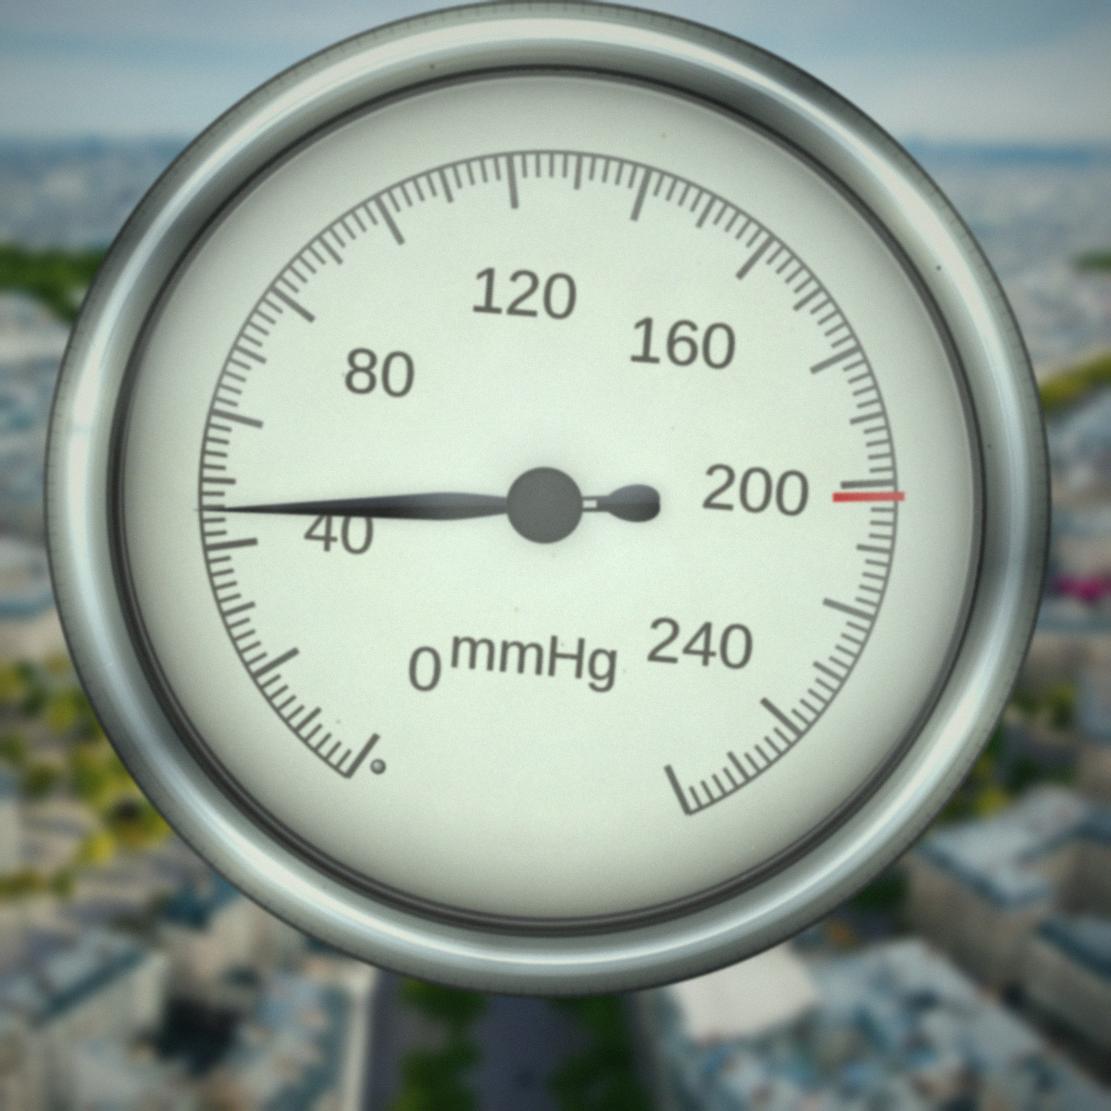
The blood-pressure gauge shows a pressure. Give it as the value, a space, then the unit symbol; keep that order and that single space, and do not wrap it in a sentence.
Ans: 46 mmHg
